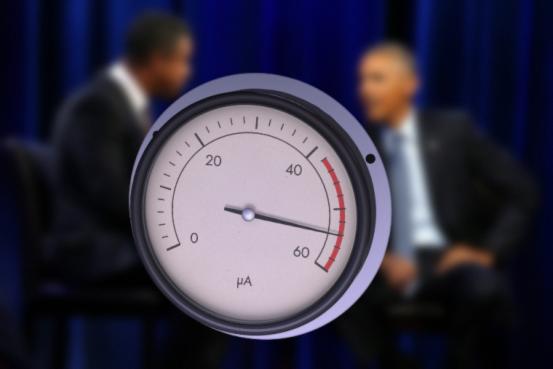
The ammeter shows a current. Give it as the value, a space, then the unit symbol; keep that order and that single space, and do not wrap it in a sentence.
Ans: 54 µA
